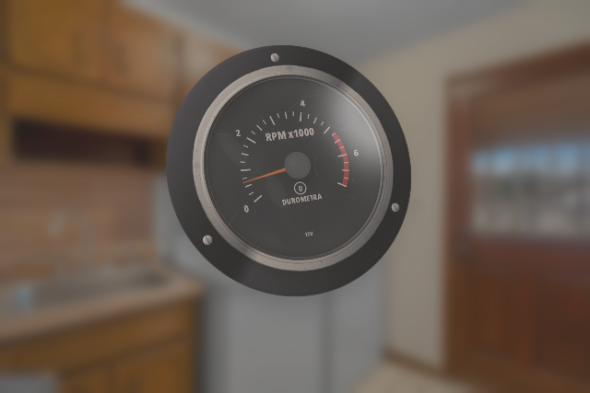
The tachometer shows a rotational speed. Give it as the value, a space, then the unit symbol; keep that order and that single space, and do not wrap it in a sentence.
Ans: 625 rpm
